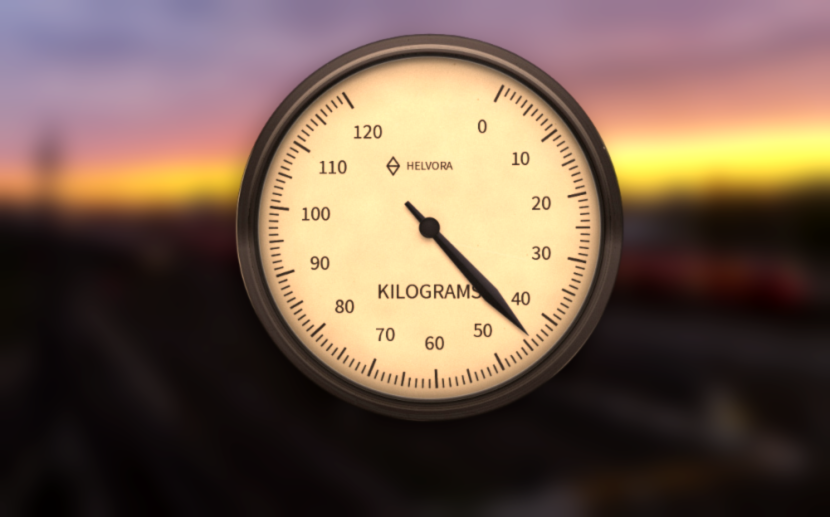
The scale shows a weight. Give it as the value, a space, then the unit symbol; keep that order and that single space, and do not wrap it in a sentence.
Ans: 44 kg
